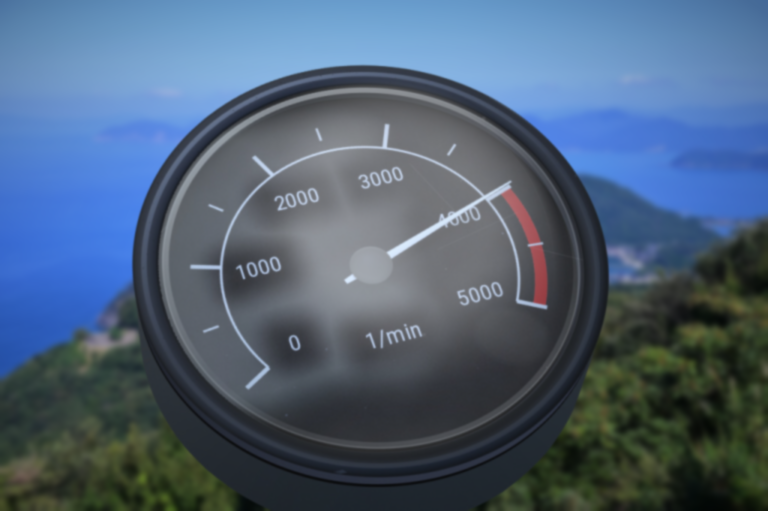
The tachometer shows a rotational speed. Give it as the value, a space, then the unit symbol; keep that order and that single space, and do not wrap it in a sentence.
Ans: 4000 rpm
